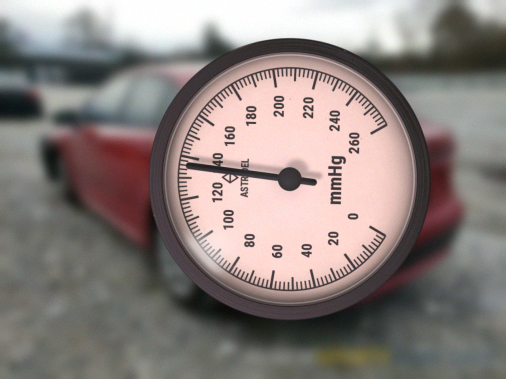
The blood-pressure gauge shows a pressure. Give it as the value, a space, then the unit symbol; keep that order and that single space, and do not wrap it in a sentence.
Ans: 136 mmHg
